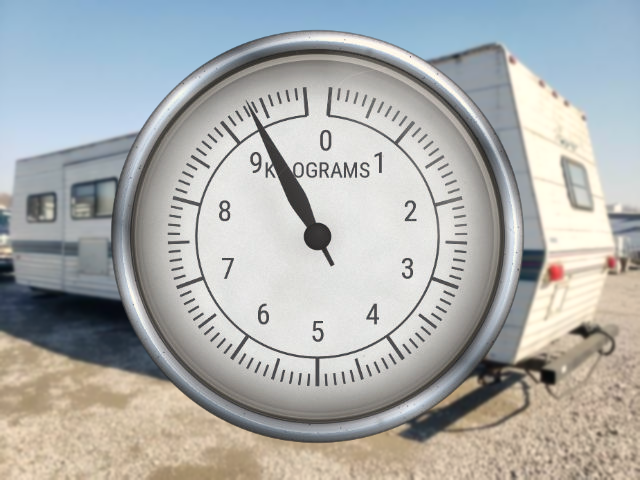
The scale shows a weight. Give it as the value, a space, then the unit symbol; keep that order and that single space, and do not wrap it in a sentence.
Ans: 9.35 kg
